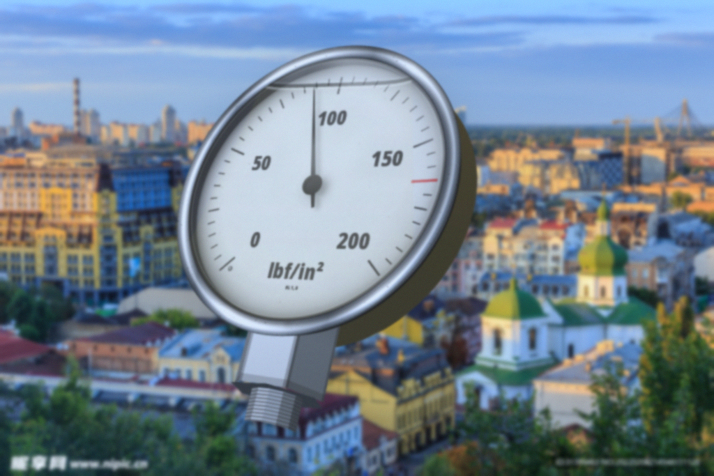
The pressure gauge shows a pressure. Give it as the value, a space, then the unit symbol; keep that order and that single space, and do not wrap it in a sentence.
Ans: 90 psi
